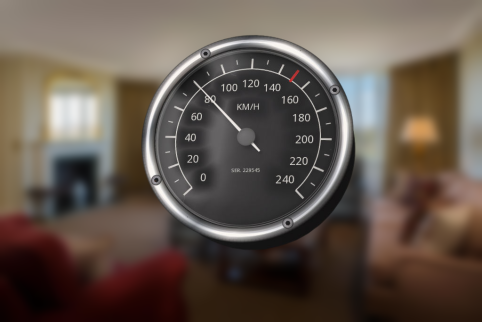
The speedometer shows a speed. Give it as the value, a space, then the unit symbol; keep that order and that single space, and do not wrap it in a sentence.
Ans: 80 km/h
